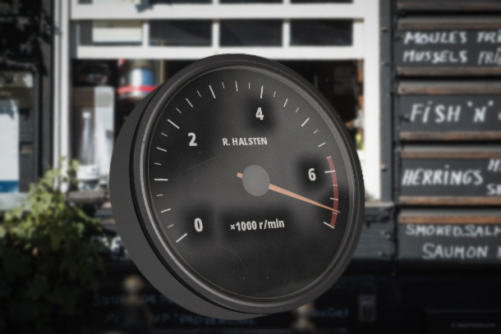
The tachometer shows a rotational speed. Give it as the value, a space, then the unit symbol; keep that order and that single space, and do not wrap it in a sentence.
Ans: 6750 rpm
